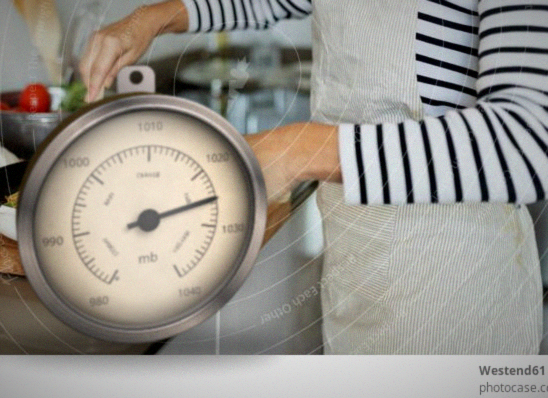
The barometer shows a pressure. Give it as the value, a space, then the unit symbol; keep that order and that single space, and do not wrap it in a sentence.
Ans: 1025 mbar
